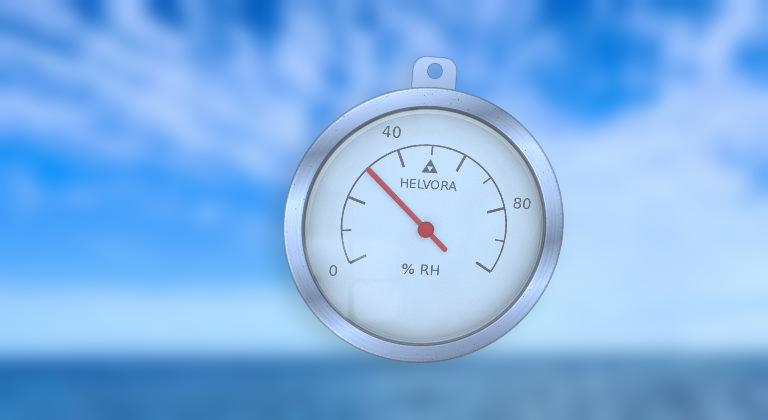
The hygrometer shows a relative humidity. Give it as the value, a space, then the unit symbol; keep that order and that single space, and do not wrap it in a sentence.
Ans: 30 %
